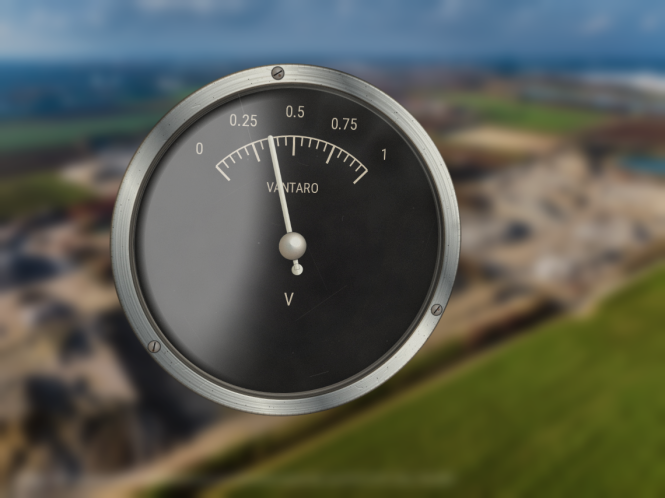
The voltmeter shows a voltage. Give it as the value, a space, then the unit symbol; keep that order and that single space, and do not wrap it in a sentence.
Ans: 0.35 V
